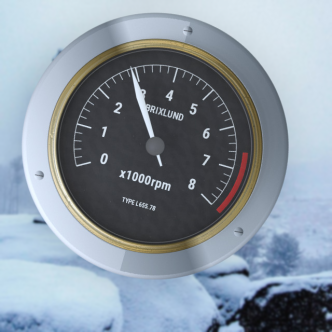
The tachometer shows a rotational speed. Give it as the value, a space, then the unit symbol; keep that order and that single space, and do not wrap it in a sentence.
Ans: 2900 rpm
